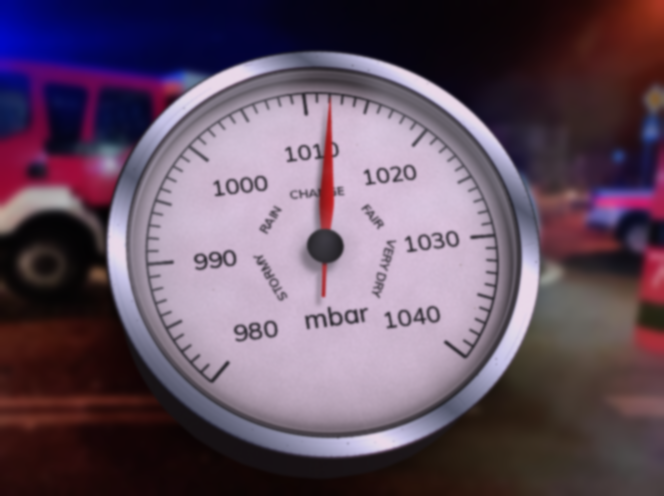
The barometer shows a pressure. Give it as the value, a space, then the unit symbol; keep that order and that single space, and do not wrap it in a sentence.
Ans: 1012 mbar
